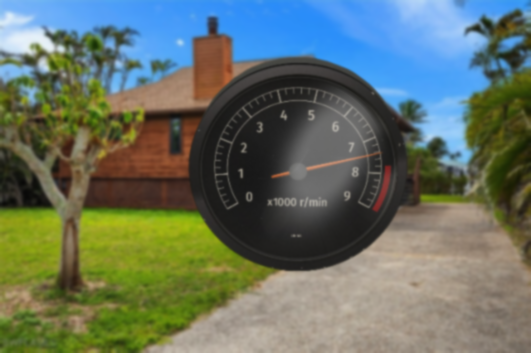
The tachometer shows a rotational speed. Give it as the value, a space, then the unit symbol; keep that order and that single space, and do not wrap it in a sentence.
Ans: 7400 rpm
